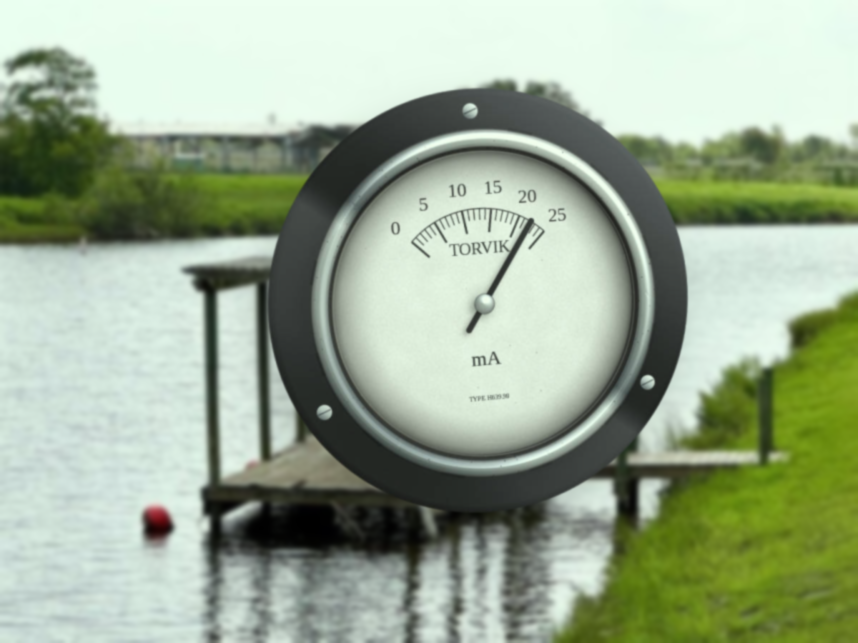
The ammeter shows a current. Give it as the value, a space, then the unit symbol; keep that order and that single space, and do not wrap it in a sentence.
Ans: 22 mA
